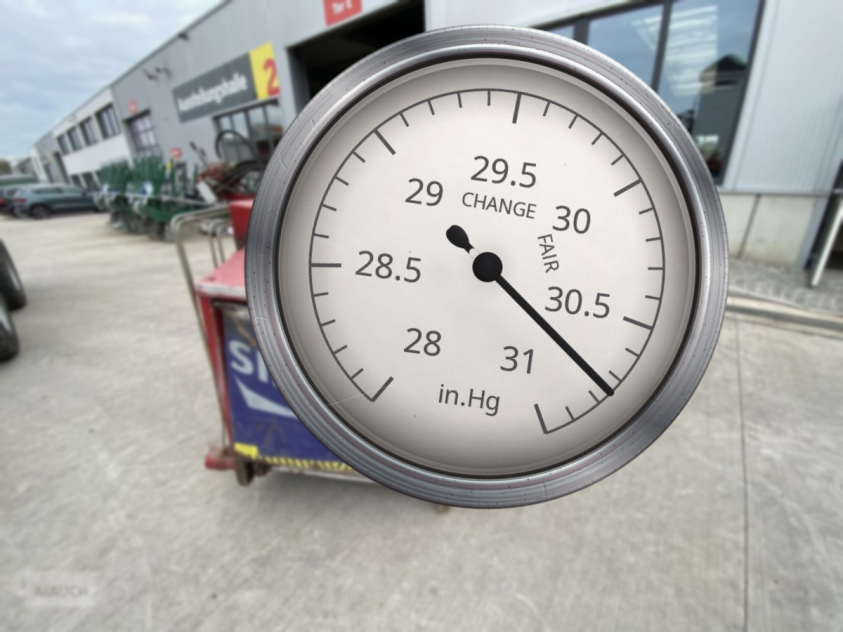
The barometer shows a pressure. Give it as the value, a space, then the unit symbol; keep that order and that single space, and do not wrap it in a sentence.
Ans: 30.75 inHg
